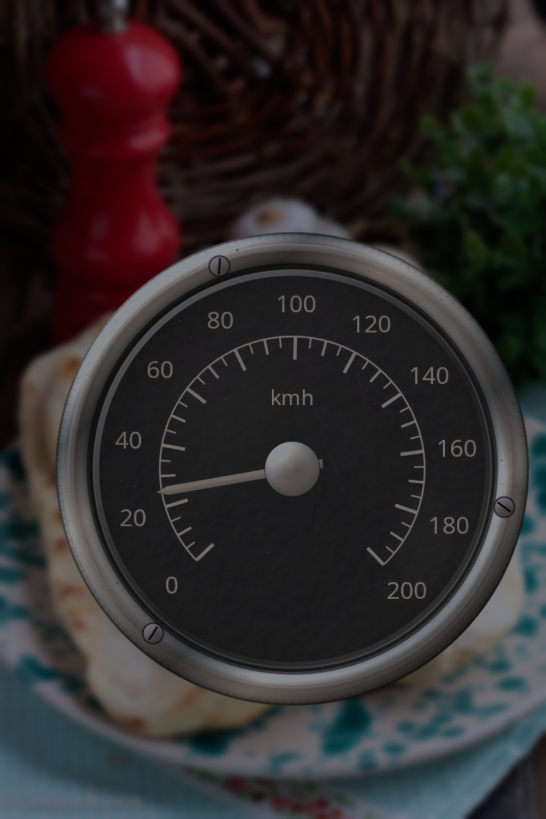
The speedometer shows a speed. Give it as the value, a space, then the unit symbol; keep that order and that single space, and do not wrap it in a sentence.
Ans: 25 km/h
